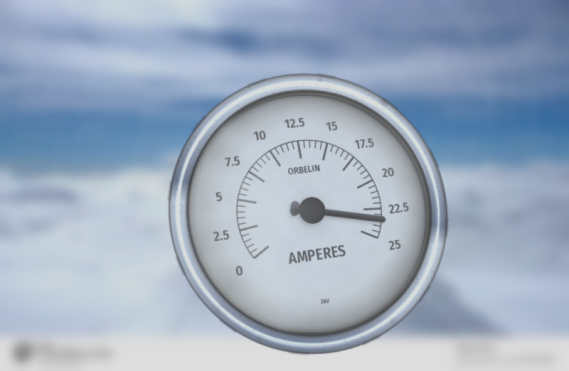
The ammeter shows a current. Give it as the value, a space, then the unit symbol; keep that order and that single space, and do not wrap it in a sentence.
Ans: 23.5 A
